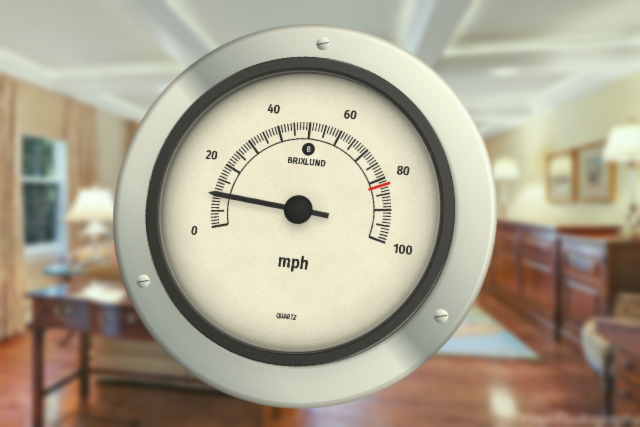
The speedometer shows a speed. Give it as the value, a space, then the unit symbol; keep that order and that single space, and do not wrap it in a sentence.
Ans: 10 mph
